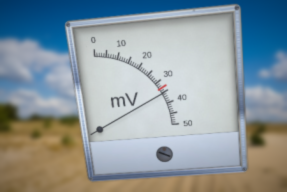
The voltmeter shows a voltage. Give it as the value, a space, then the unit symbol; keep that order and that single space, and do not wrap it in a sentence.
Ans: 35 mV
